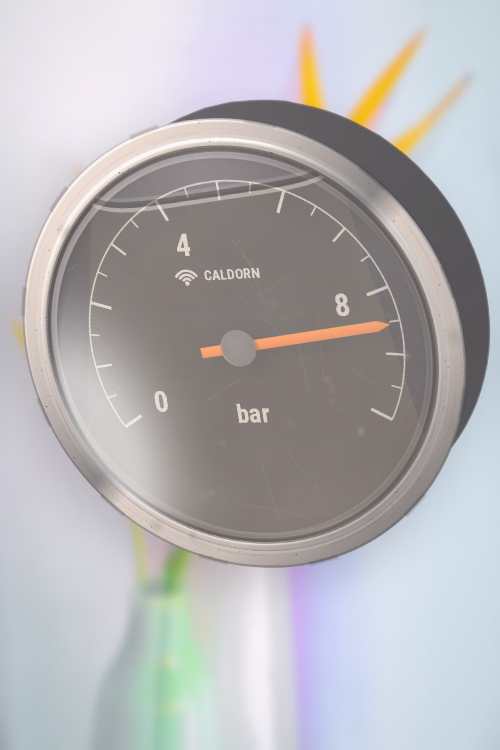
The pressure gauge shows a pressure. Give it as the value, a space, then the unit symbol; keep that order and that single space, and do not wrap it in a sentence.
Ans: 8.5 bar
